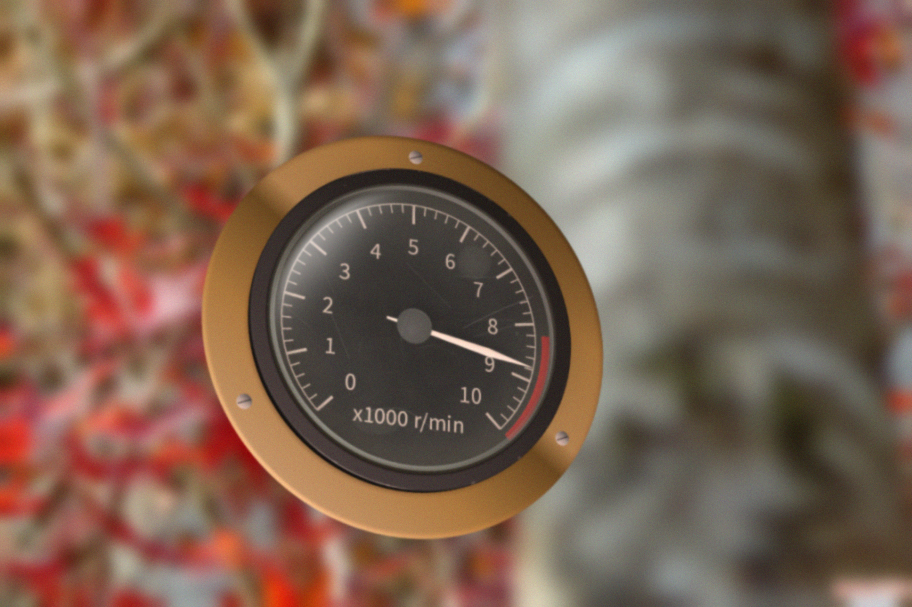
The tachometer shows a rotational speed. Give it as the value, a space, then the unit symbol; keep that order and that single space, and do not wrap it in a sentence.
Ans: 8800 rpm
